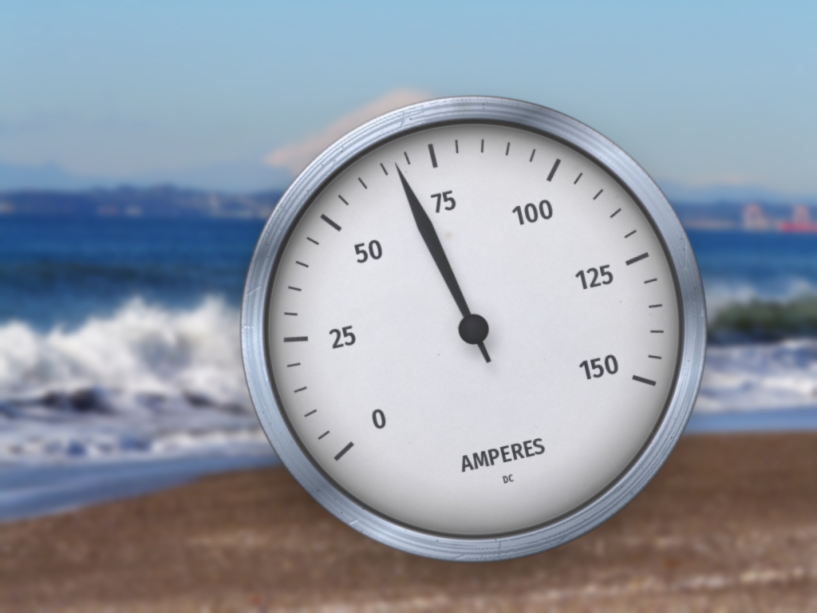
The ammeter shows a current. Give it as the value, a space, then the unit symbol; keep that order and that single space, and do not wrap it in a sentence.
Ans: 67.5 A
